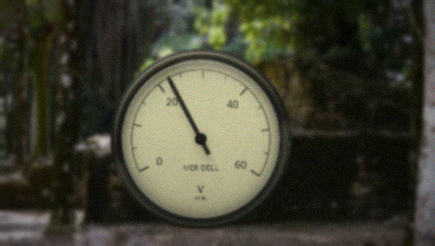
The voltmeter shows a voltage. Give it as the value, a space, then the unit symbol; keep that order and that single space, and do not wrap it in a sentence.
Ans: 22.5 V
